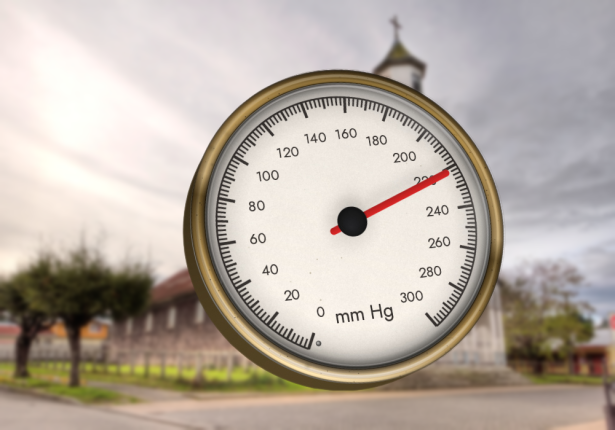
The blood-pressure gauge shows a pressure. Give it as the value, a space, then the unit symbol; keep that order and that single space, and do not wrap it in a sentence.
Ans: 222 mmHg
